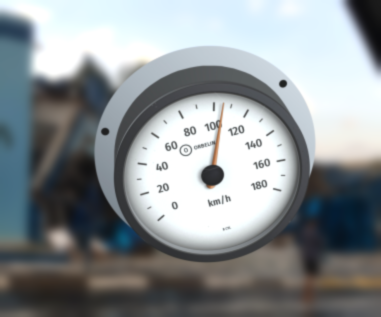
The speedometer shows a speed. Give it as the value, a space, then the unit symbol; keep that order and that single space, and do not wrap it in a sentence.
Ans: 105 km/h
